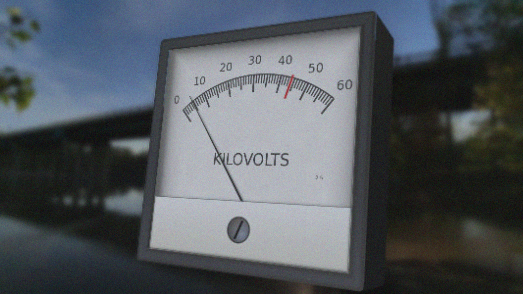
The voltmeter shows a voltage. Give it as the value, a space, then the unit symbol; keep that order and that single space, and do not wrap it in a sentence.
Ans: 5 kV
